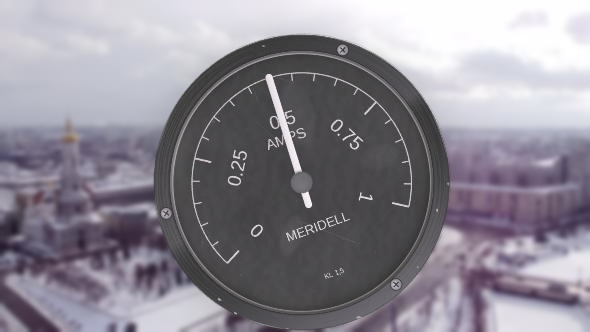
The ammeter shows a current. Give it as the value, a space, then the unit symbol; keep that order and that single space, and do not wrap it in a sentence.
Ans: 0.5 A
